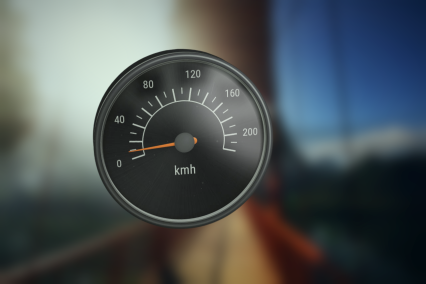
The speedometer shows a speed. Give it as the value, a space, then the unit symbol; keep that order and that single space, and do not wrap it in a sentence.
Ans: 10 km/h
